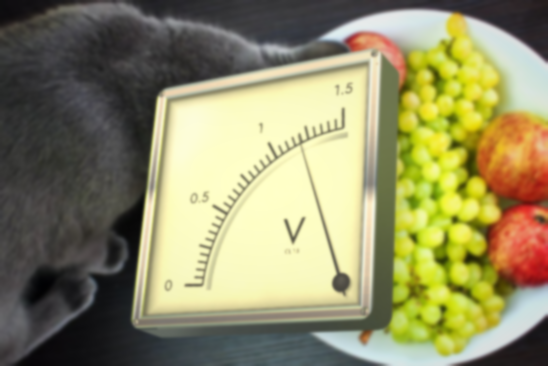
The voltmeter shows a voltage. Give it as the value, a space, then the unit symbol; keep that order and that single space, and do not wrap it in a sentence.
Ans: 1.2 V
